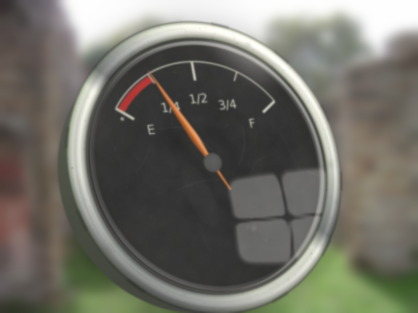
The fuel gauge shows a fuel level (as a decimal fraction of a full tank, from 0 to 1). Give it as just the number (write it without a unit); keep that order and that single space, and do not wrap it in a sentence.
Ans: 0.25
